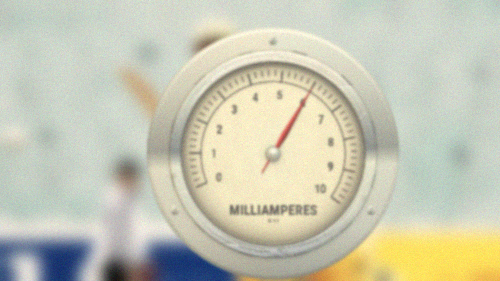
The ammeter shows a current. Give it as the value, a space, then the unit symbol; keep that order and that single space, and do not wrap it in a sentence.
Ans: 6 mA
